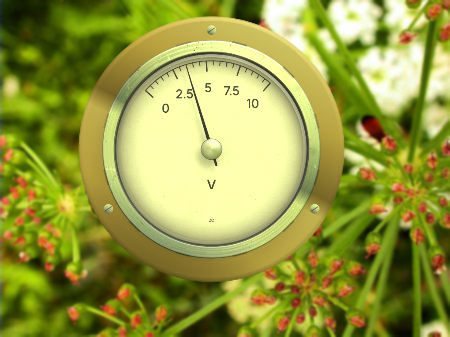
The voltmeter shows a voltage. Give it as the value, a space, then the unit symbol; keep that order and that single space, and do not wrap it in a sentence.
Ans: 3.5 V
